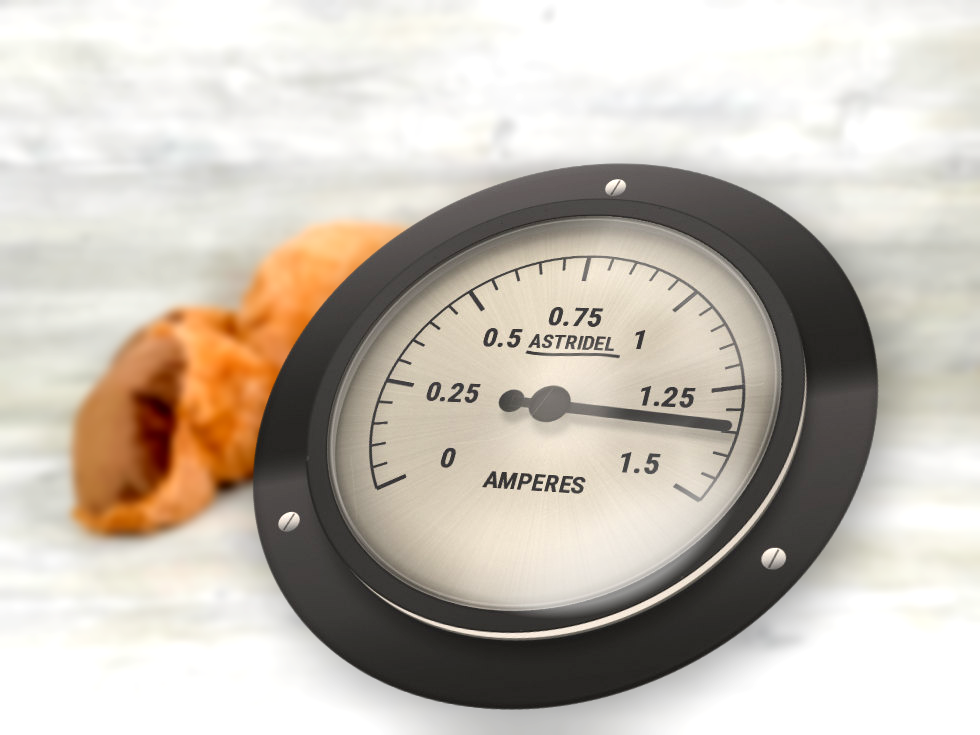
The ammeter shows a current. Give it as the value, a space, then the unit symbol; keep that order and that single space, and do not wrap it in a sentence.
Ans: 1.35 A
